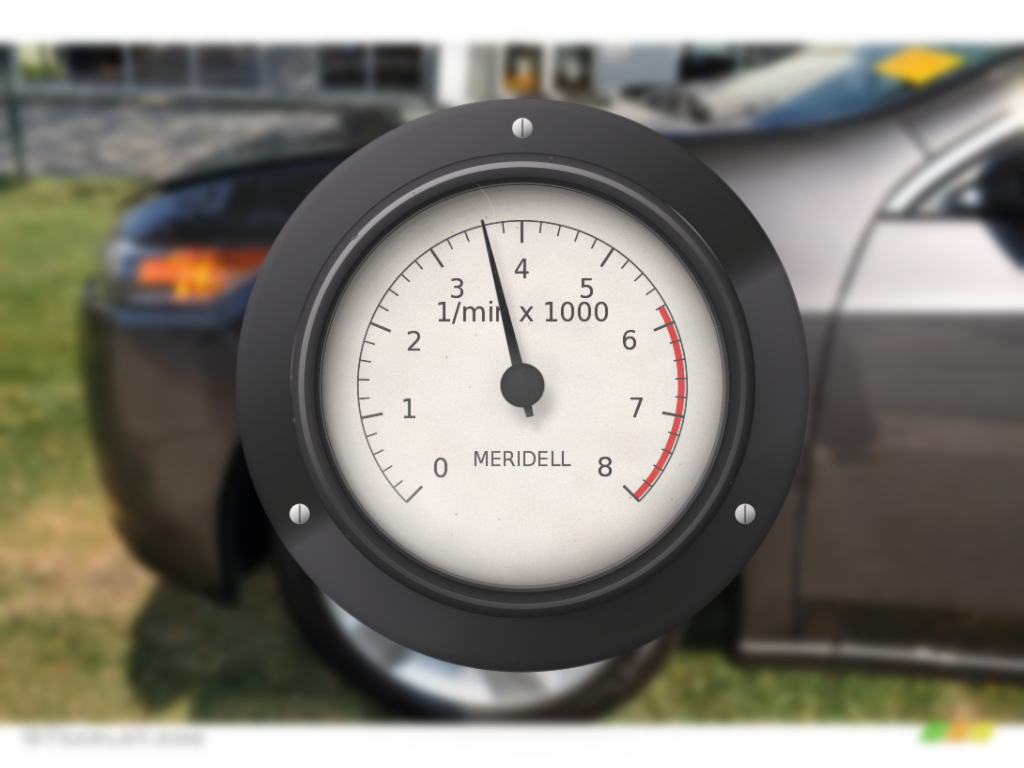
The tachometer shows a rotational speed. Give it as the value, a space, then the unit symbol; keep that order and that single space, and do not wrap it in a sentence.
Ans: 3600 rpm
